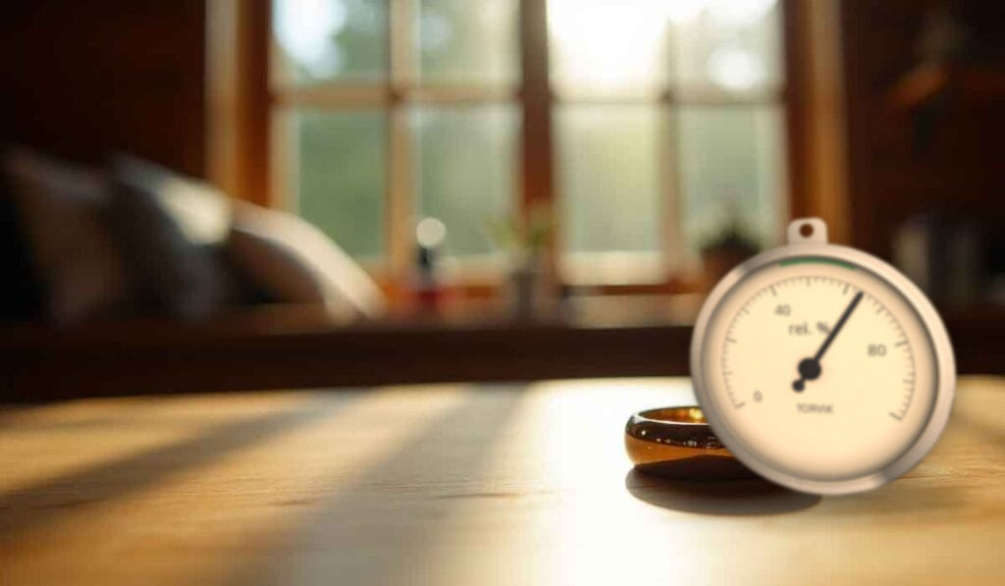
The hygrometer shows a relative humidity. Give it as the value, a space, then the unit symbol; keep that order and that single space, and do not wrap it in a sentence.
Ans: 64 %
